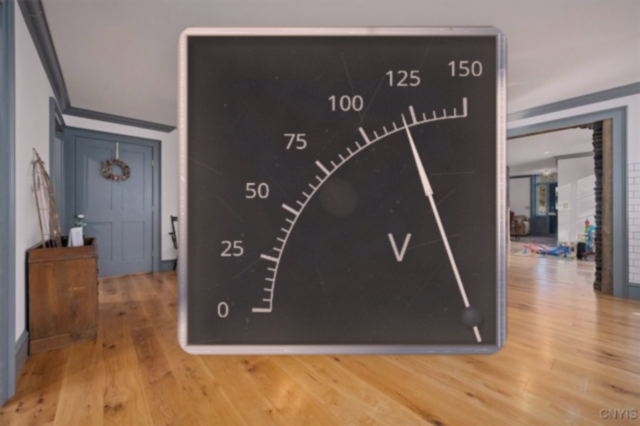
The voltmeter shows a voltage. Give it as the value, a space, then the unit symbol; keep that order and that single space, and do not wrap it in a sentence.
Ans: 120 V
